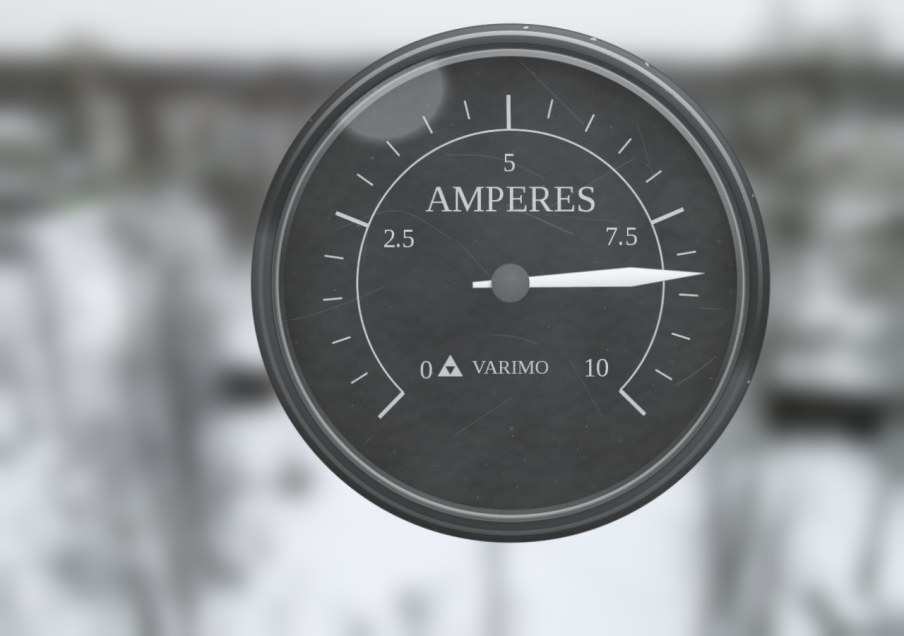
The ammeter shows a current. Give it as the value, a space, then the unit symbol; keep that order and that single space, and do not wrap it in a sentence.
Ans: 8.25 A
